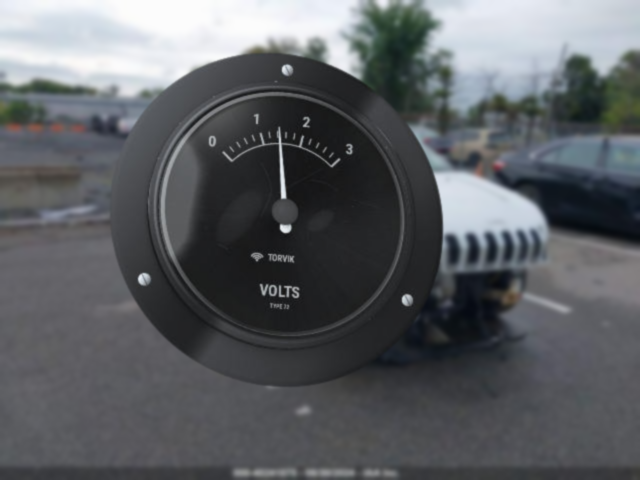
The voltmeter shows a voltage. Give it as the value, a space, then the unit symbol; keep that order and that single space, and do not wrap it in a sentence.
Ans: 1.4 V
